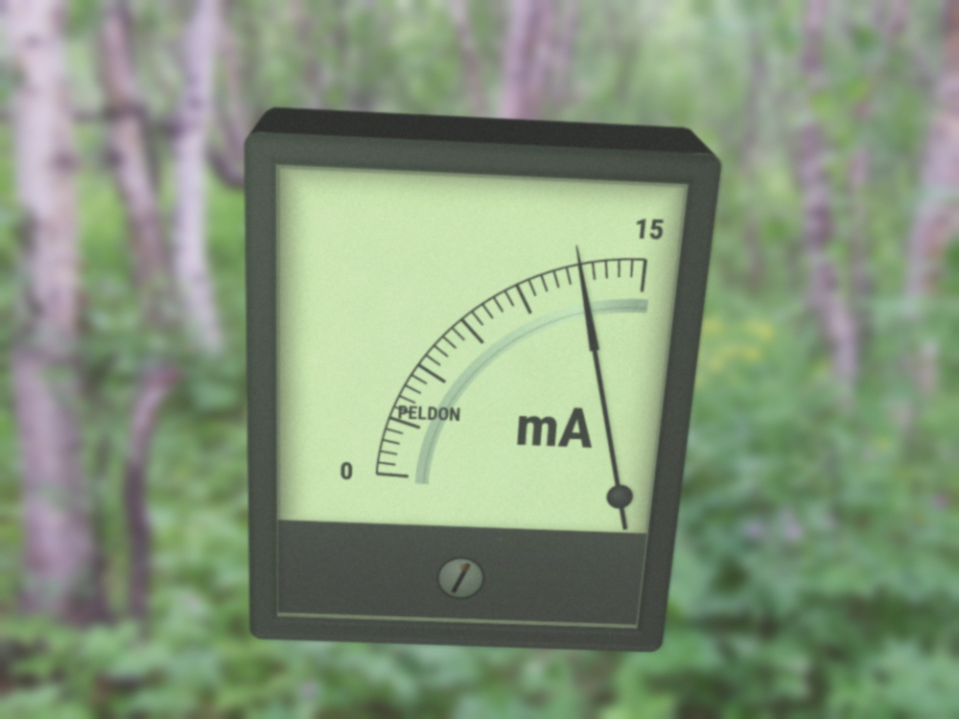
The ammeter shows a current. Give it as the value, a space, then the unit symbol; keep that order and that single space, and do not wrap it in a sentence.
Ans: 12.5 mA
